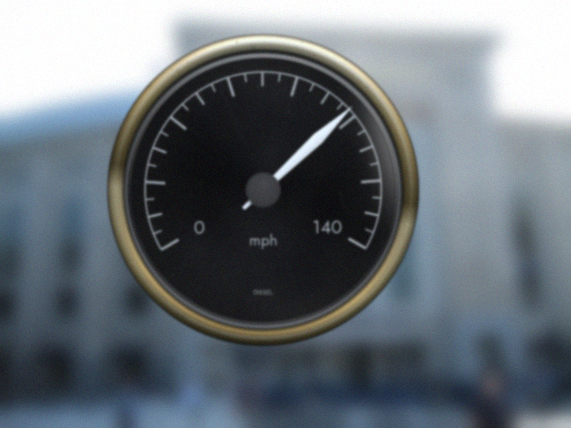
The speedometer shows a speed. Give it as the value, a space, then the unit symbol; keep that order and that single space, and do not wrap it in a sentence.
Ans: 97.5 mph
